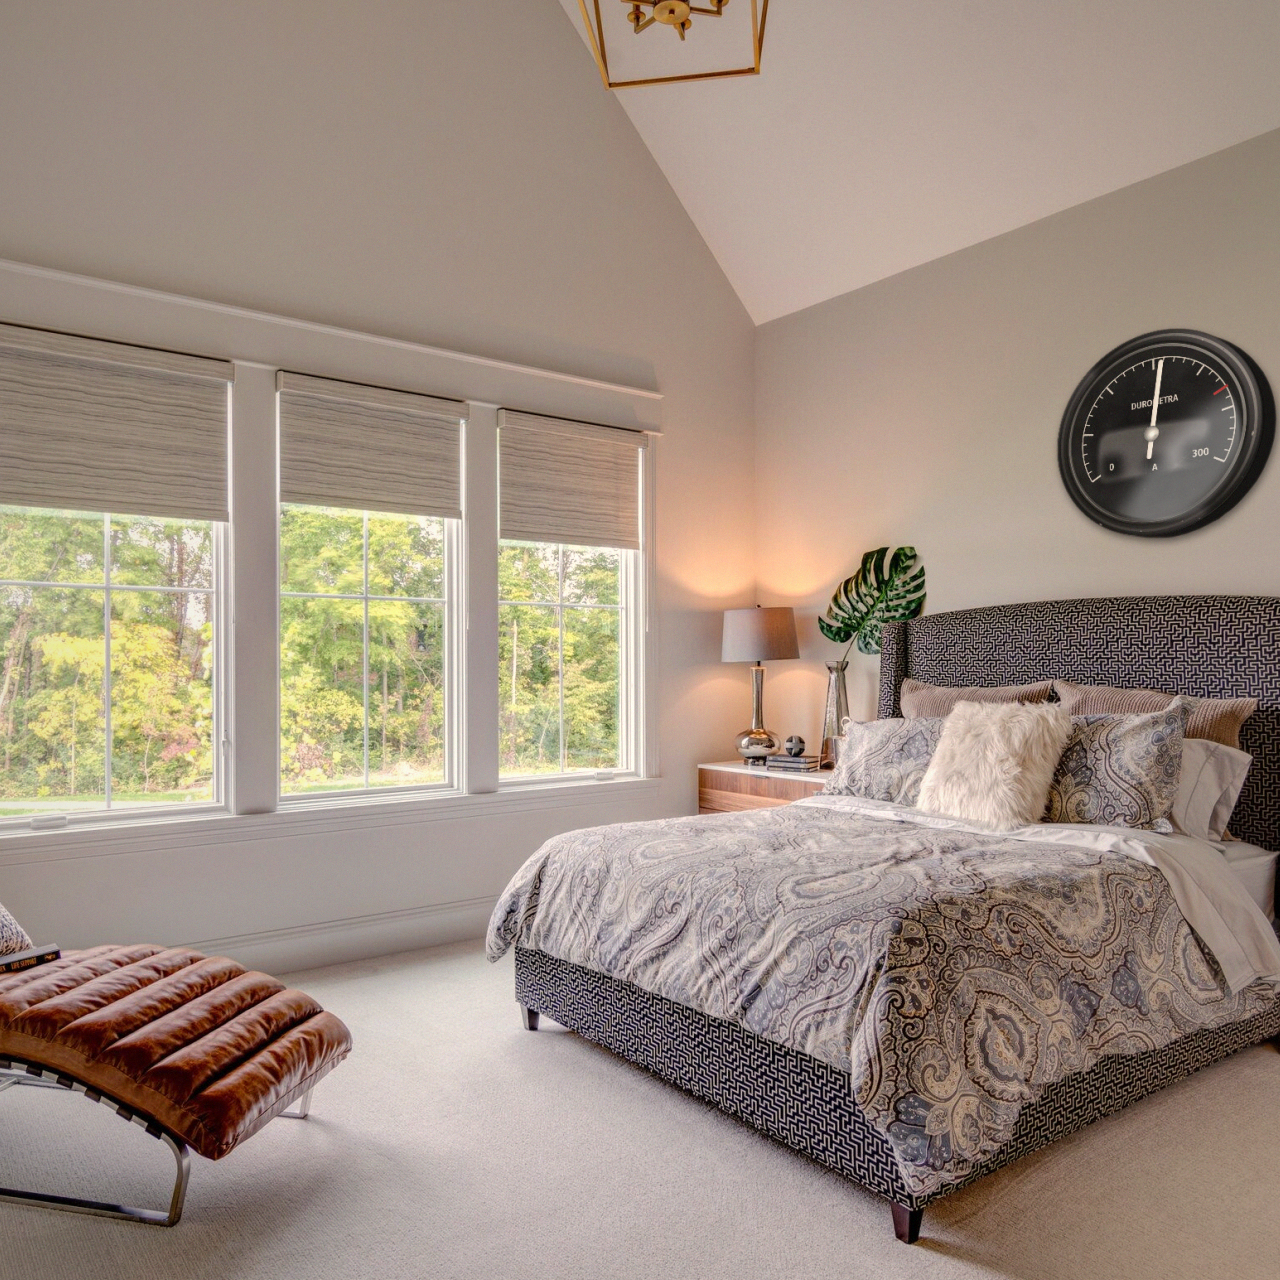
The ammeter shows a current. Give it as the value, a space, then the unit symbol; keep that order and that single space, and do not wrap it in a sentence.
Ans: 160 A
